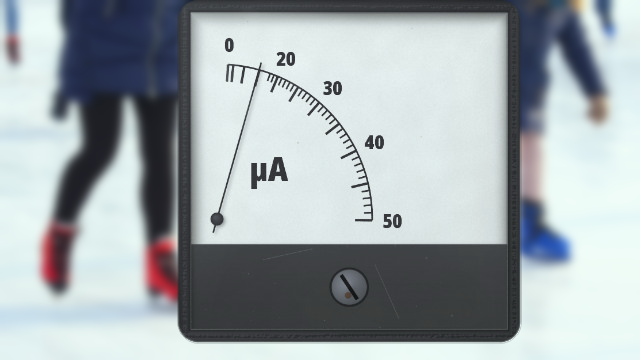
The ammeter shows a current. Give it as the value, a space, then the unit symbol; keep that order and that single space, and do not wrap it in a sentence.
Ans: 15 µA
